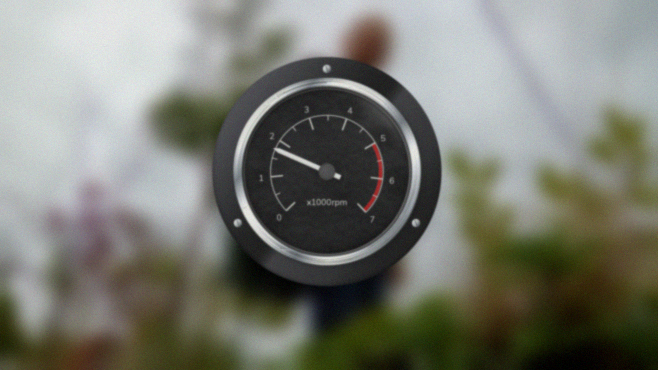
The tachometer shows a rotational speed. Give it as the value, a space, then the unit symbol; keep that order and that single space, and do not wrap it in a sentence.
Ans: 1750 rpm
